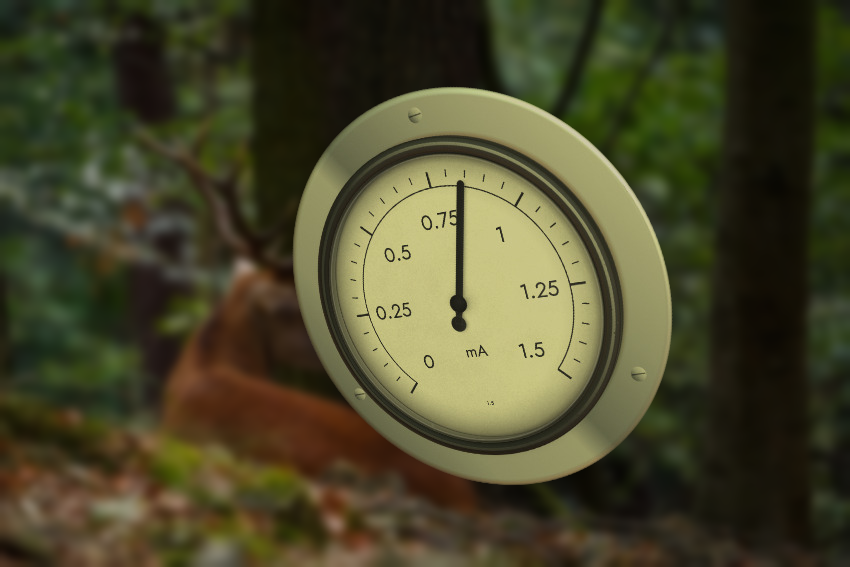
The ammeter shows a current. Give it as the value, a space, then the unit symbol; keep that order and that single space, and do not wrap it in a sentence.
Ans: 0.85 mA
